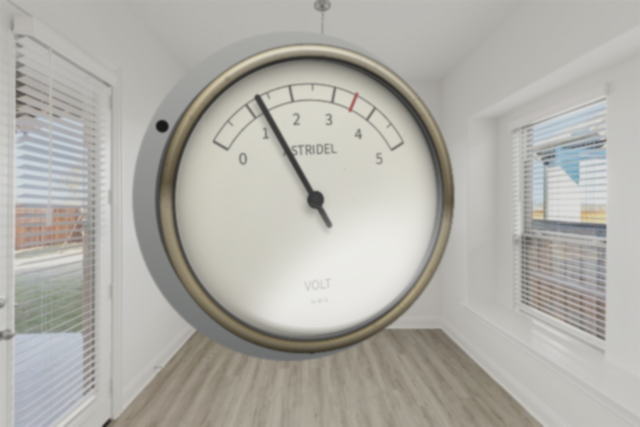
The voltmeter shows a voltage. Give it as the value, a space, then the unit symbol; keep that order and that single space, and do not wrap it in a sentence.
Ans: 1.25 V
